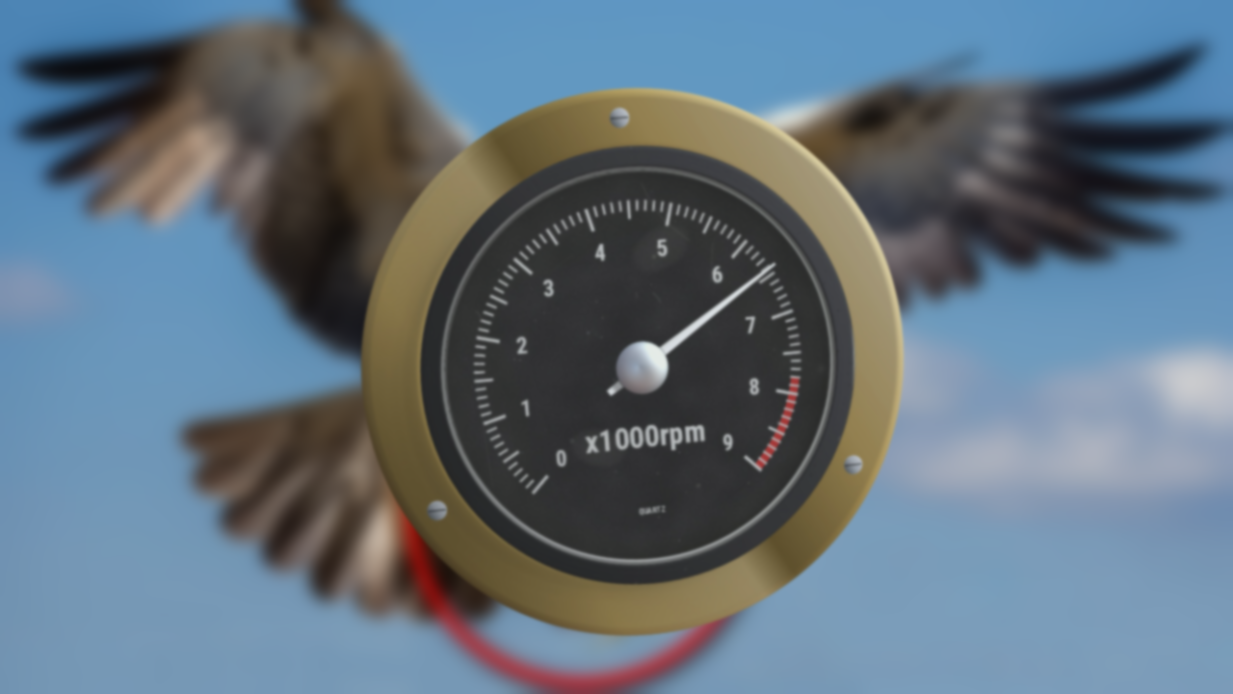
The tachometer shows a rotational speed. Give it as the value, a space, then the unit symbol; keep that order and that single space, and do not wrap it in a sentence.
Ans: 6400 rpm
